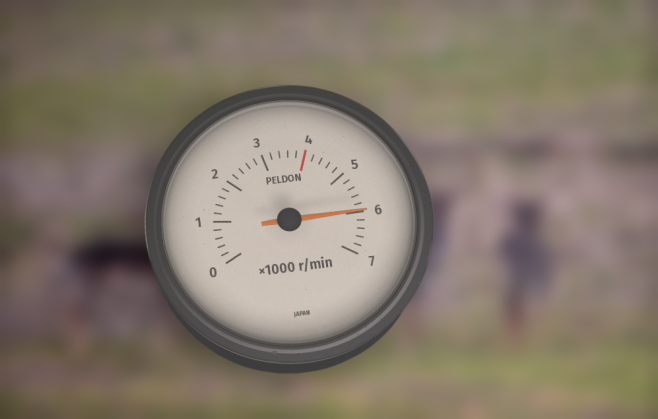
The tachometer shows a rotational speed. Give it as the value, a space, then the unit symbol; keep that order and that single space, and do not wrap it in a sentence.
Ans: 6000 rpm
